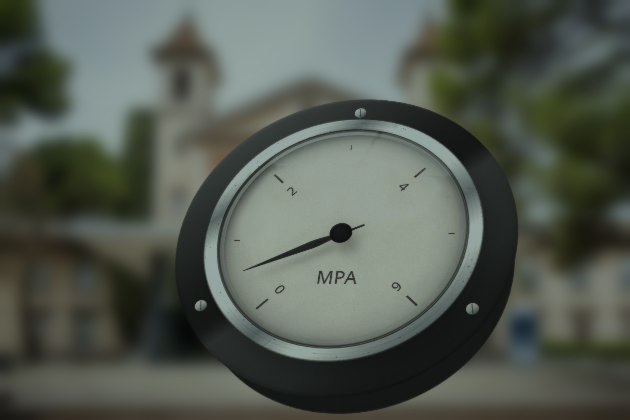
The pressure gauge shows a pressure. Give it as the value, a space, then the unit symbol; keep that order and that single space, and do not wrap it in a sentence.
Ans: 0.5 MPa
